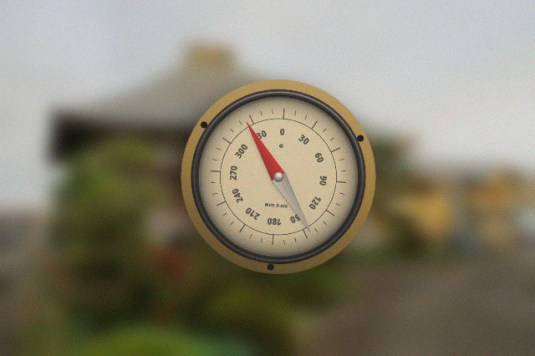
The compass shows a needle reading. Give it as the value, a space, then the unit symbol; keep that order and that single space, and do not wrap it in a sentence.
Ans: 325 °
